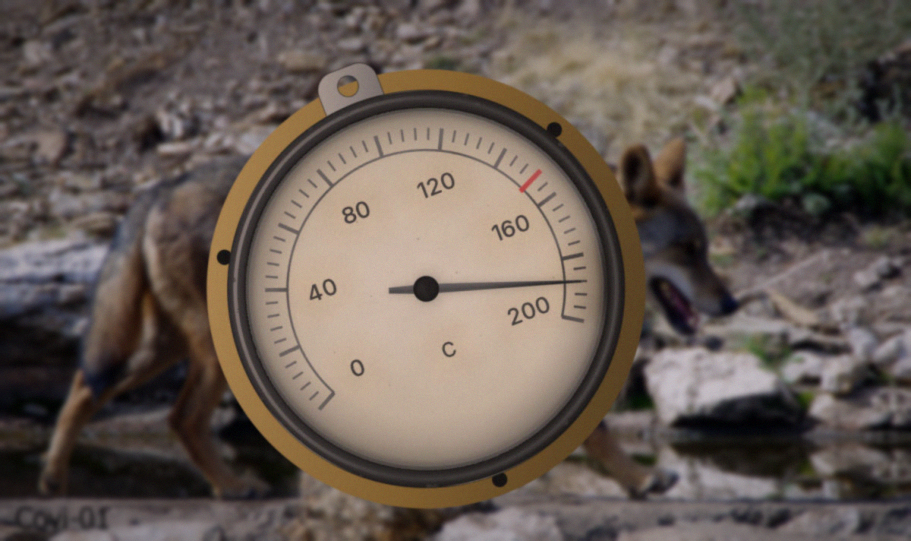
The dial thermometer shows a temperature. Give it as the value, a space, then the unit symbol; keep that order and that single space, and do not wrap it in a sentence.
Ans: 188 °C
